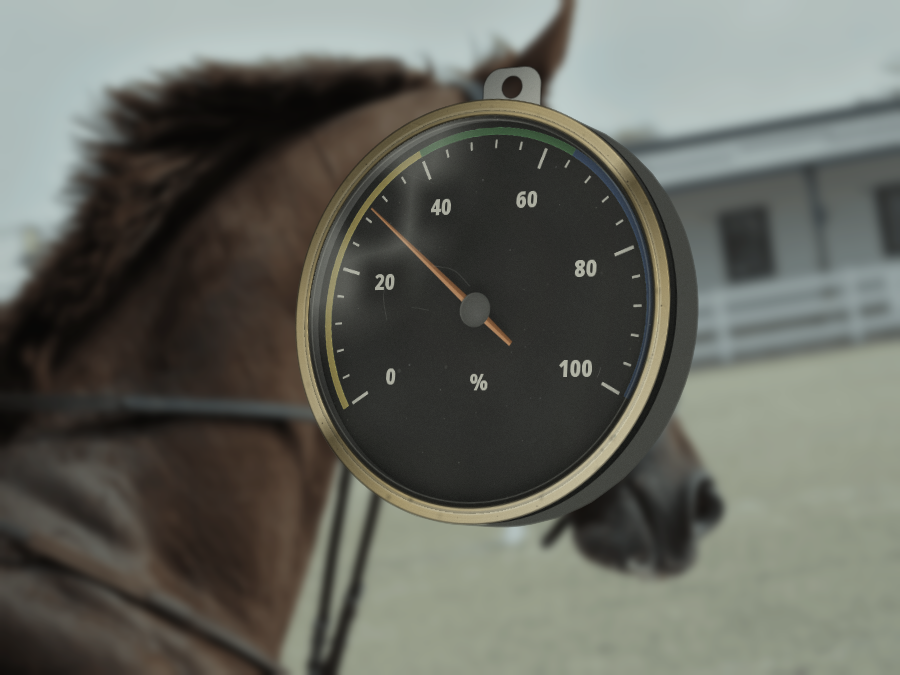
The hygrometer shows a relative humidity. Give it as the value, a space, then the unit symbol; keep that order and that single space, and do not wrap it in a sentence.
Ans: 30 %
